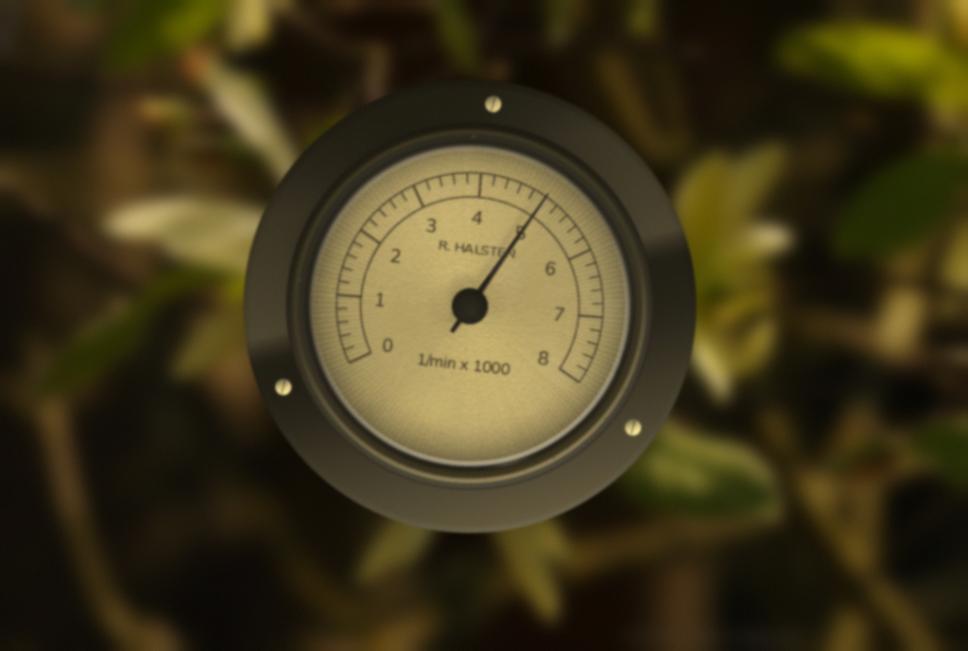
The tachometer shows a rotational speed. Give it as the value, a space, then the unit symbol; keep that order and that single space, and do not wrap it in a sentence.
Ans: 5000 rpm
